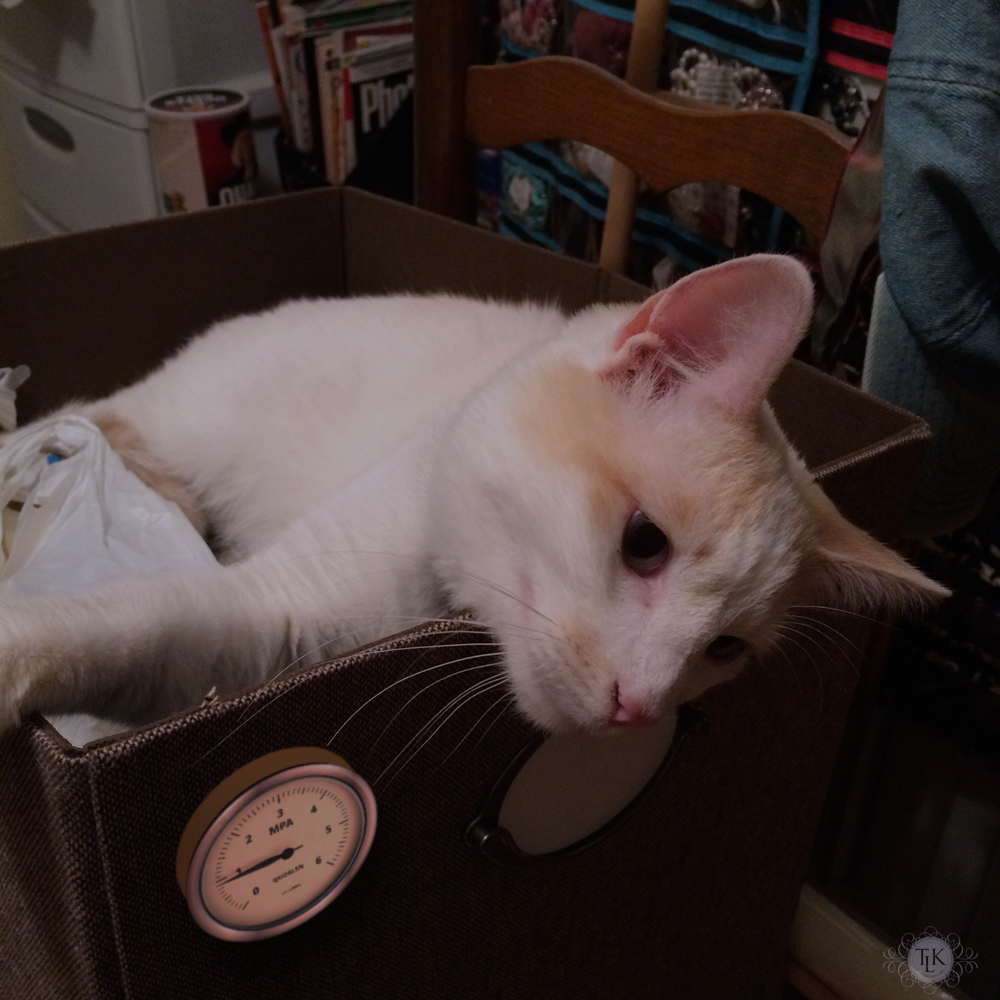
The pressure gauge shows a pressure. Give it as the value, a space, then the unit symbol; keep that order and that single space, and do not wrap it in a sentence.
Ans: 1 MPa
